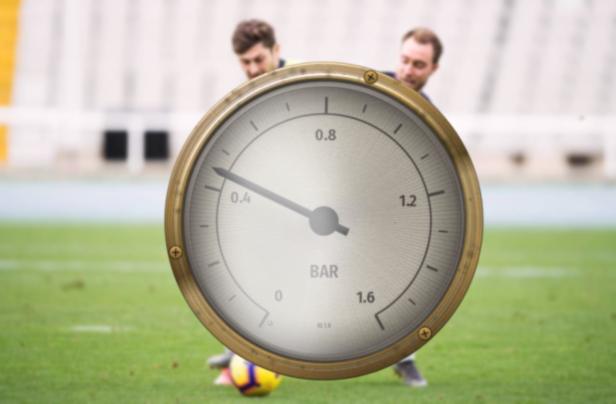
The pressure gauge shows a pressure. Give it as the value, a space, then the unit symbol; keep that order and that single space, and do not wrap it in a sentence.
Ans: 0.45 bar
